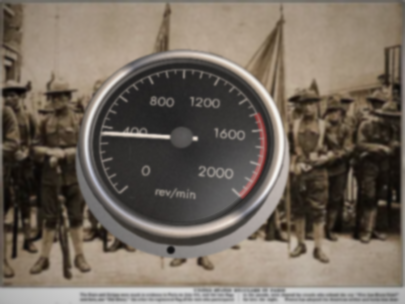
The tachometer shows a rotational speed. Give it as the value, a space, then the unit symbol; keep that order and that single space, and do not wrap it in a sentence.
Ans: 350 rpm
